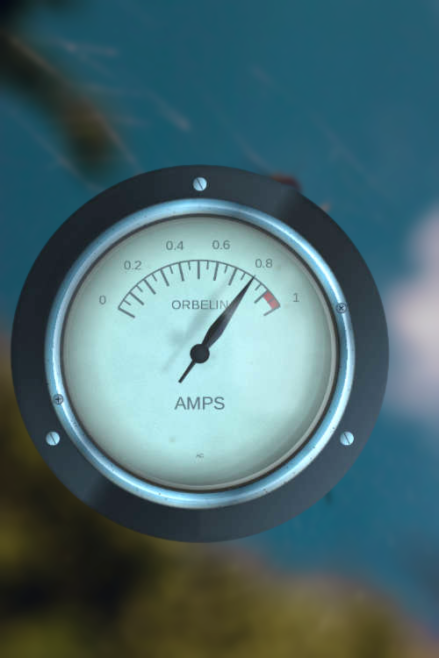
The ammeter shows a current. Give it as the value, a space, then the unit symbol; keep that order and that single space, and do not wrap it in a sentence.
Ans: 0.8 A
